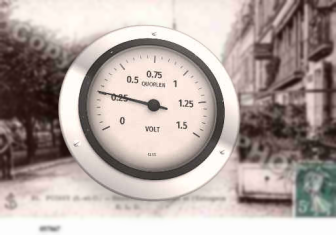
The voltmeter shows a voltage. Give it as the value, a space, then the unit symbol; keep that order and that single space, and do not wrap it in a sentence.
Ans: 0.25 V
